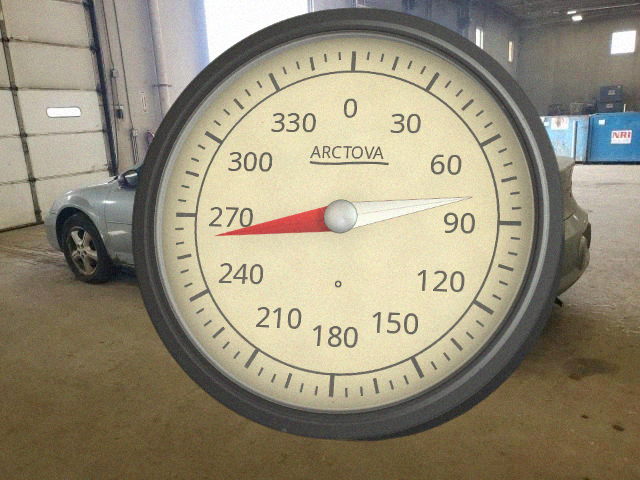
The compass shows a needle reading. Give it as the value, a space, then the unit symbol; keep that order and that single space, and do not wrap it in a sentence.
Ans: 260 °
